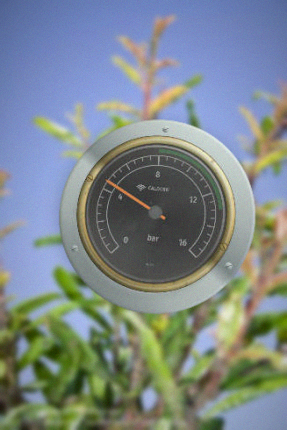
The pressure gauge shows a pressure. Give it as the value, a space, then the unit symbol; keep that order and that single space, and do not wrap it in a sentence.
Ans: 4.5 bar
